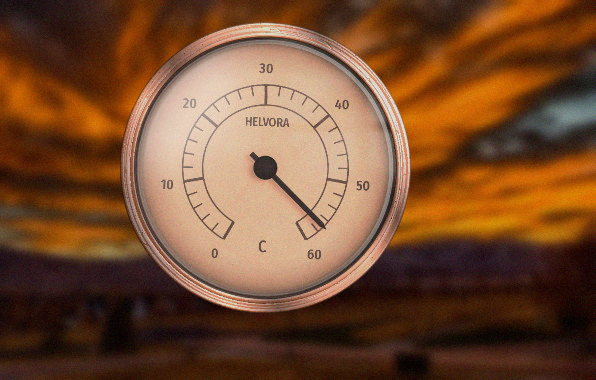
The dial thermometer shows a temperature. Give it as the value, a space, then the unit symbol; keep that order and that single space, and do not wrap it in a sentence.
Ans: 57 °C
